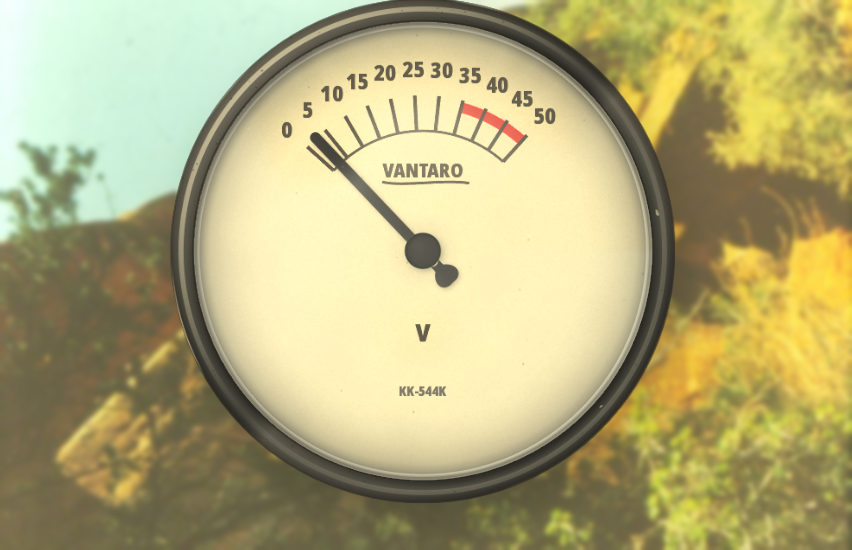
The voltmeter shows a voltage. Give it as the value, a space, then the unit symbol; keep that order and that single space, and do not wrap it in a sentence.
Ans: 2.5 V
